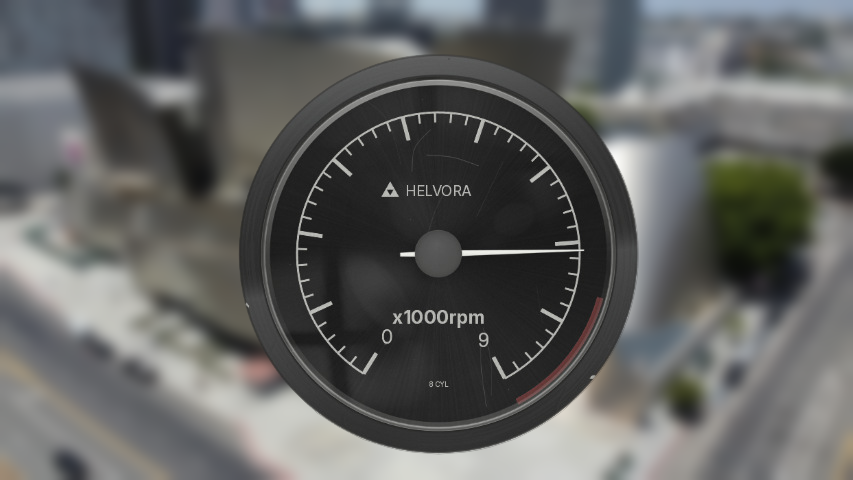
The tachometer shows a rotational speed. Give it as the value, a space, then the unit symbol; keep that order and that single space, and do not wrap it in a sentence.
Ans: 7100 rpm
